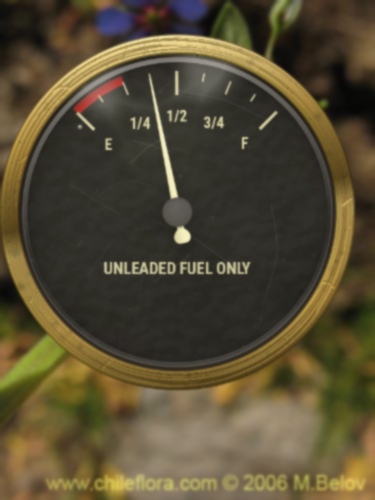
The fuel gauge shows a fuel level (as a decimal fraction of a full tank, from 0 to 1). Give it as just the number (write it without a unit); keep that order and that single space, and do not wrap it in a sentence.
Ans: 0.375
